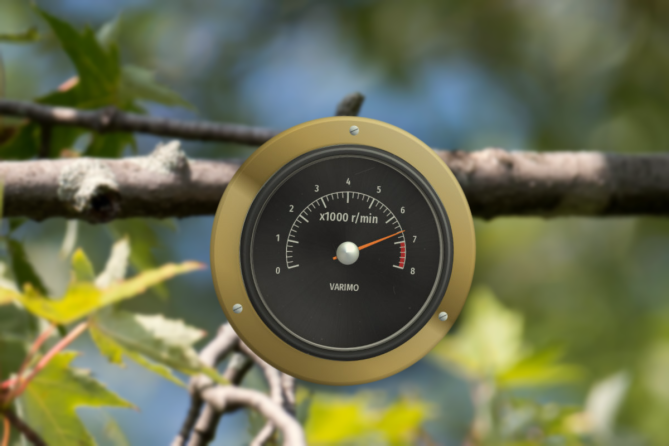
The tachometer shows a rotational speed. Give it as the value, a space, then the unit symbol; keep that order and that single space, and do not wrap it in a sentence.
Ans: 6600 rpm
